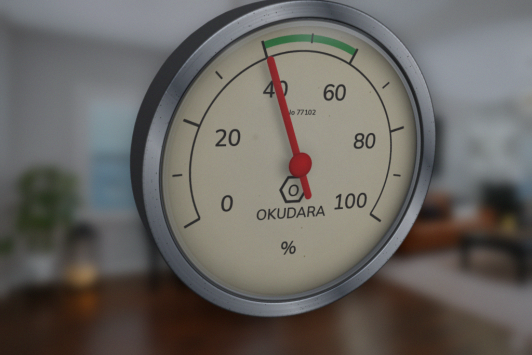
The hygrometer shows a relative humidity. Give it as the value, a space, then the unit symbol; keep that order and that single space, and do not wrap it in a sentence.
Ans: 40 %
